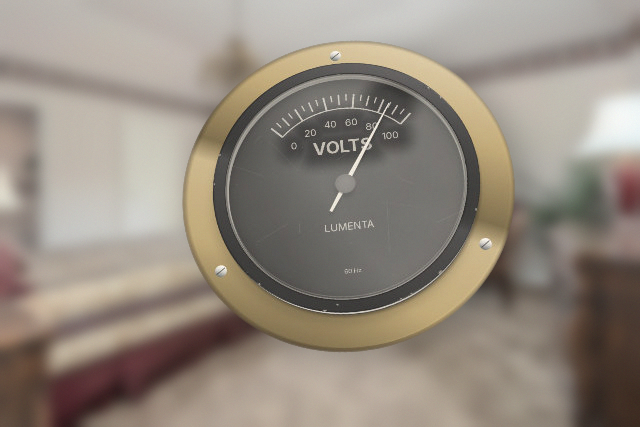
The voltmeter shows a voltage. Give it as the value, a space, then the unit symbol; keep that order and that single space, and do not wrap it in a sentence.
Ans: 85 V
